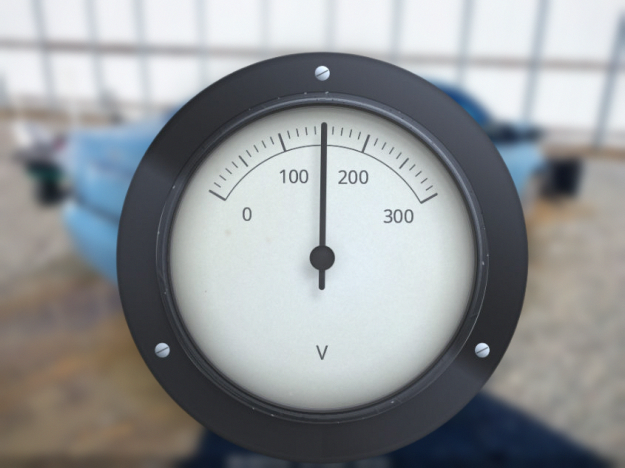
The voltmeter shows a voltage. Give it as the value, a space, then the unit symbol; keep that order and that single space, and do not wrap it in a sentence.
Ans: 150 V
